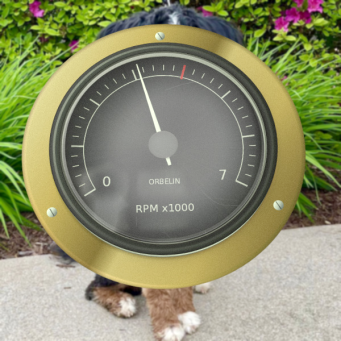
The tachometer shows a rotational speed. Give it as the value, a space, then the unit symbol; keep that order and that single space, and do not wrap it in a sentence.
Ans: 3100 rpm
